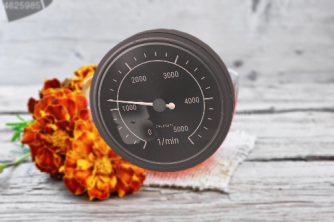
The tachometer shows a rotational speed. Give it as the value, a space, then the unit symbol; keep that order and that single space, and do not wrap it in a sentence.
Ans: 1200 rpm
